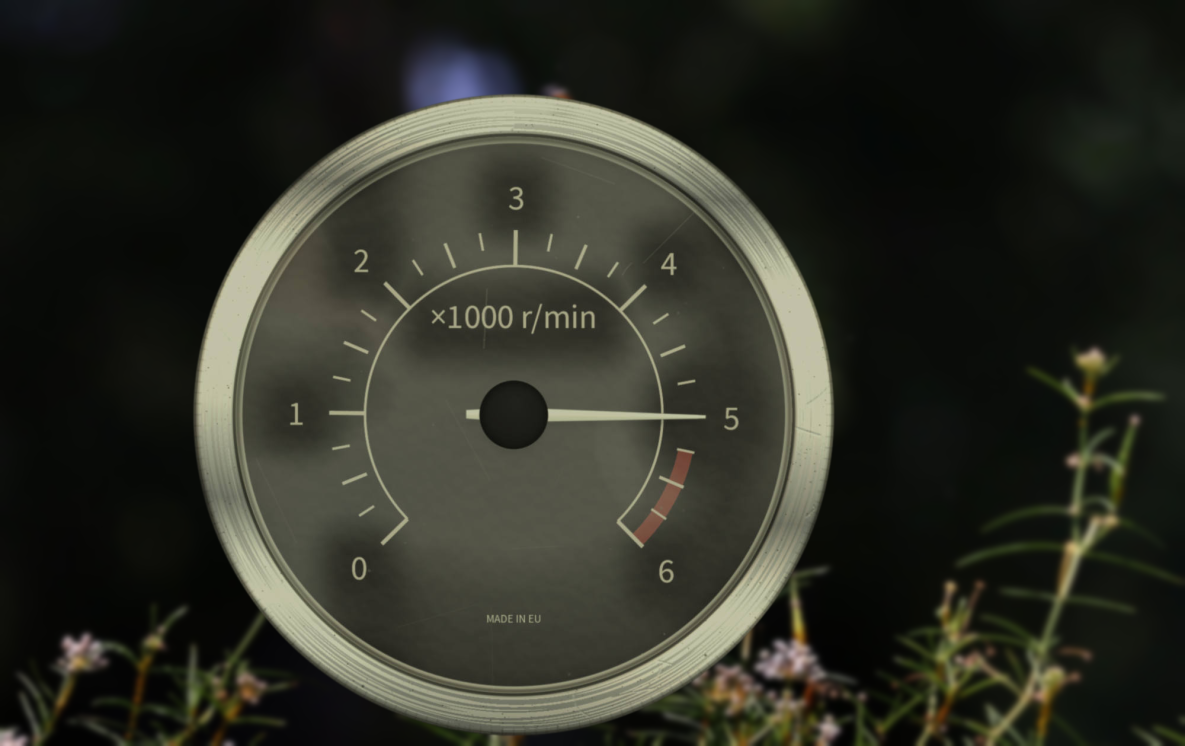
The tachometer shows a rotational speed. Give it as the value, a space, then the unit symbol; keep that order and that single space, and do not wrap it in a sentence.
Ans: 5000 rpm
